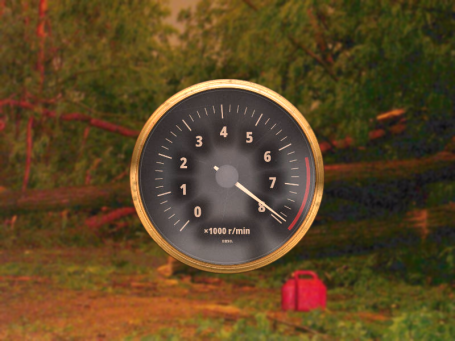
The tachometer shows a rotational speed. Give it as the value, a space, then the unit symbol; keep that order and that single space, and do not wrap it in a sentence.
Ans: 7900 rpm
